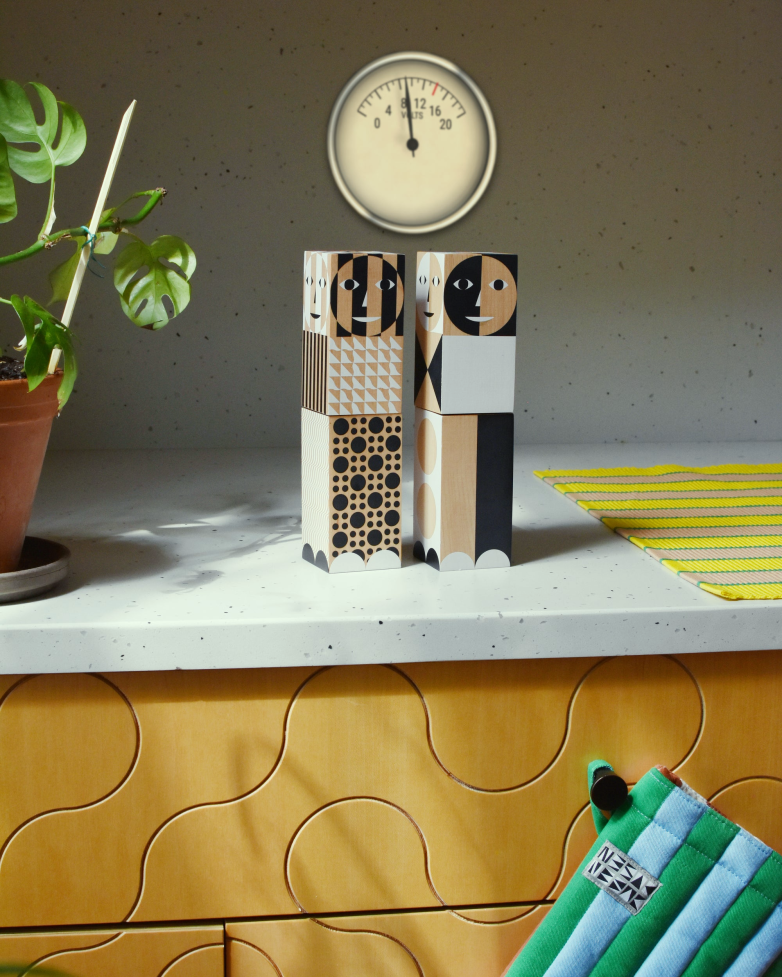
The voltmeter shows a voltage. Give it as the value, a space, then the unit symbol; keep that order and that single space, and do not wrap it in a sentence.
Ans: 9 V
